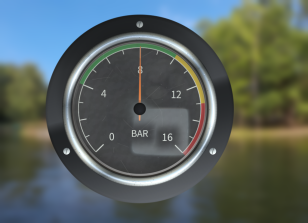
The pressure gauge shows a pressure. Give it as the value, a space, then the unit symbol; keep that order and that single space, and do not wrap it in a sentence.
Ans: 8 bar
